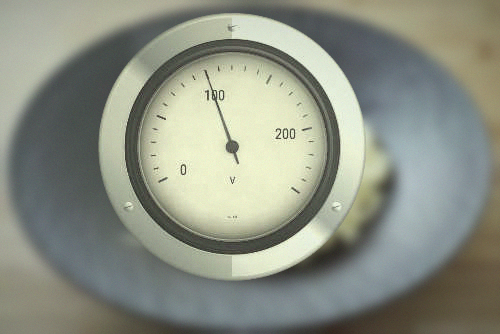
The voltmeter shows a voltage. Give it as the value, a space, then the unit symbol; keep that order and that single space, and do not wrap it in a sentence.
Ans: 100 V
